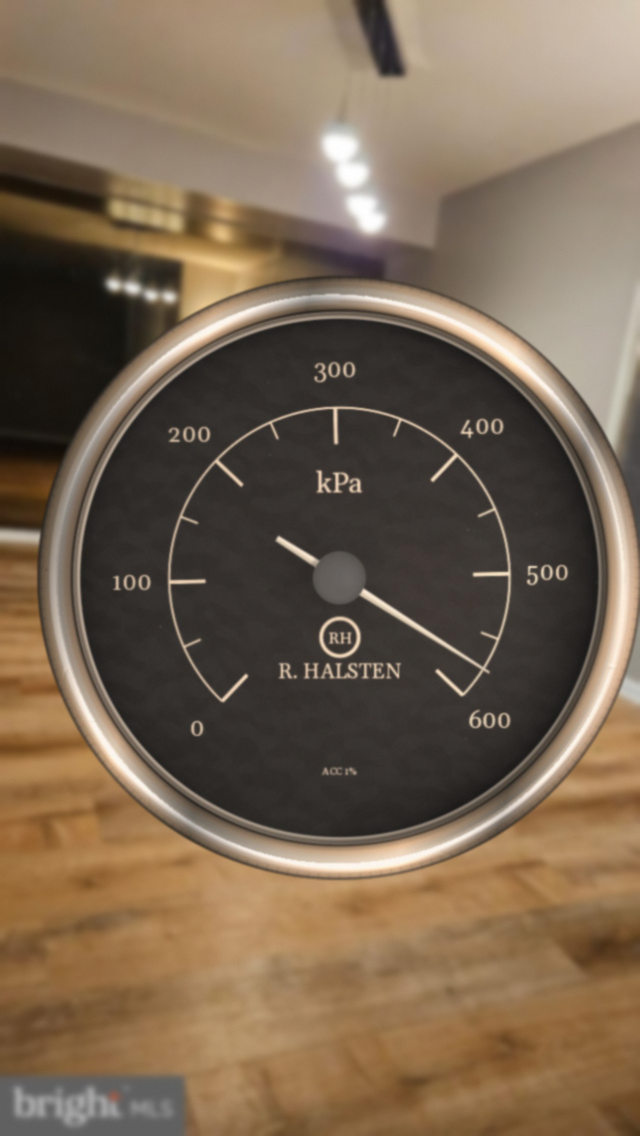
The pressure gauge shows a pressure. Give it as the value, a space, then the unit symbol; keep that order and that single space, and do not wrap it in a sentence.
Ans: 575 kPa
